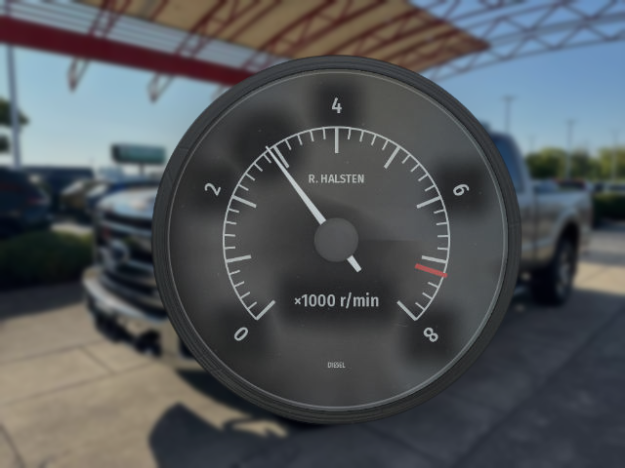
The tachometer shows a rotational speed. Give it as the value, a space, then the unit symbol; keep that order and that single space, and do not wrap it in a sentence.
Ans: 2900 rpm
